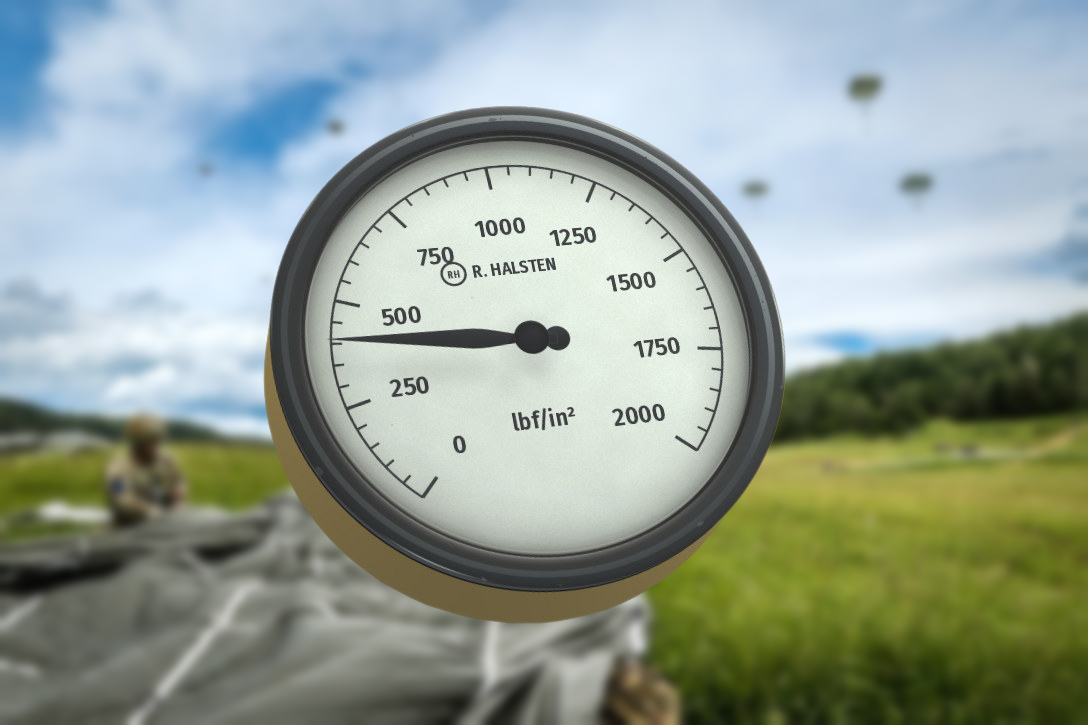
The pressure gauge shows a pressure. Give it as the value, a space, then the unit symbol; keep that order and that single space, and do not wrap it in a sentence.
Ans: 400 psi
